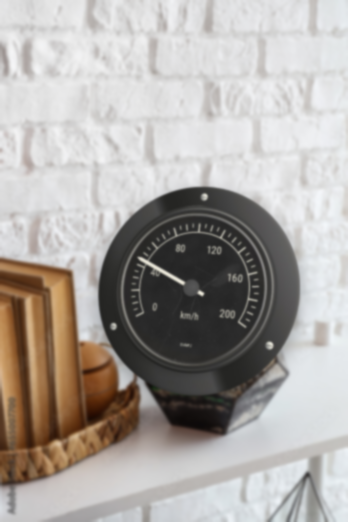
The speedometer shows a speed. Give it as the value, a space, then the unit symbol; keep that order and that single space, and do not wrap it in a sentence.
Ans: 45 km/h
